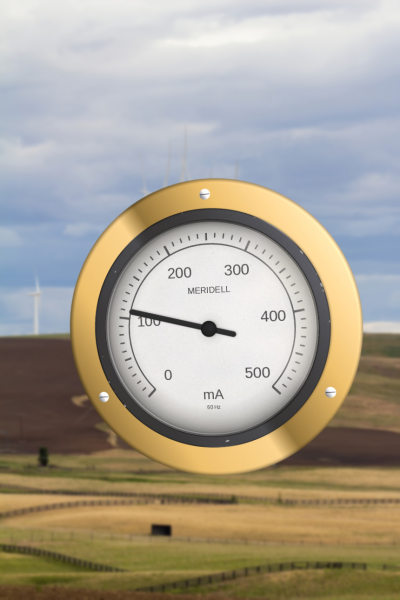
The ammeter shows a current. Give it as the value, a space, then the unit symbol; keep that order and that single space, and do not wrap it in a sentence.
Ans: 110 mA
